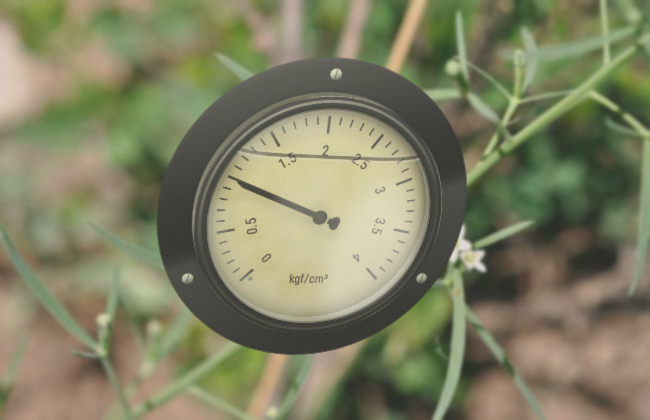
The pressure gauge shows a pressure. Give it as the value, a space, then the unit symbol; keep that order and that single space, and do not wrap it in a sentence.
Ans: 1 kg/cm²
